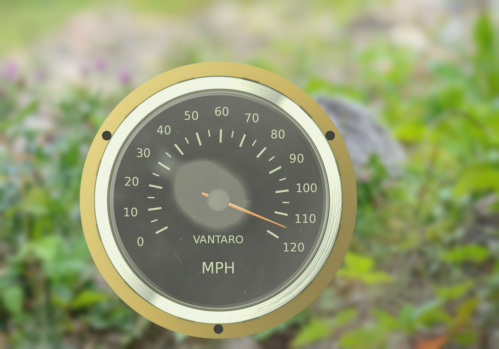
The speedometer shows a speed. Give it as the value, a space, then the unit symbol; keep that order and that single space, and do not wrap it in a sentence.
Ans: 115 mph
